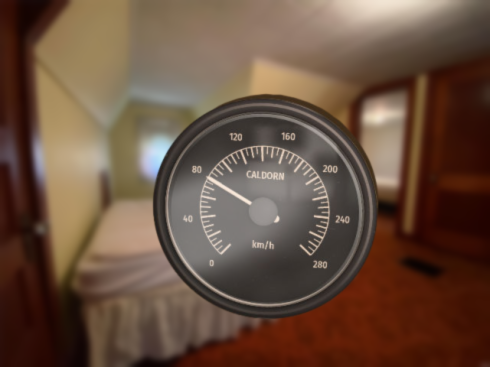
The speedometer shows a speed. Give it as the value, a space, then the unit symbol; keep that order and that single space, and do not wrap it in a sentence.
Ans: 80 km/h
